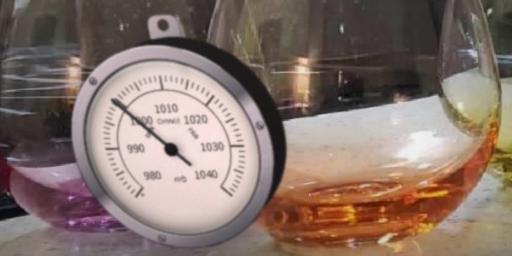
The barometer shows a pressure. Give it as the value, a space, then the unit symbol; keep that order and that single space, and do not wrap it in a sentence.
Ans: 1000 mbar
